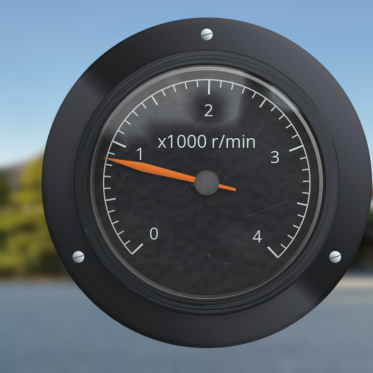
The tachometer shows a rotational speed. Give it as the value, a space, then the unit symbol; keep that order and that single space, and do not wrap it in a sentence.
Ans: 850 rpm
